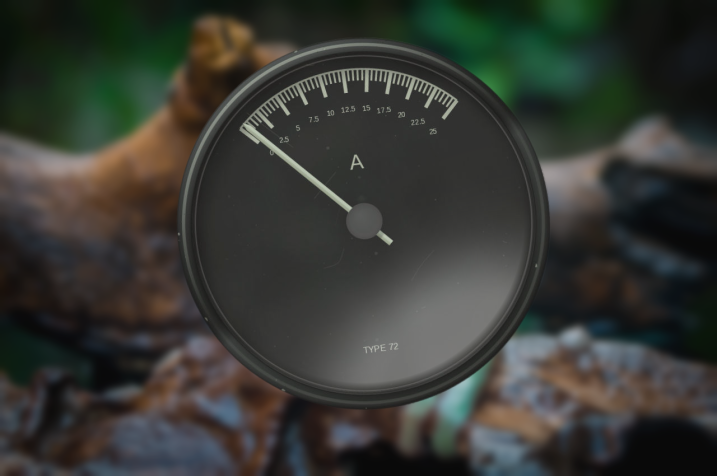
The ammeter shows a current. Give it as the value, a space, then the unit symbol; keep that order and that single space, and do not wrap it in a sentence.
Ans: 0.5 A
